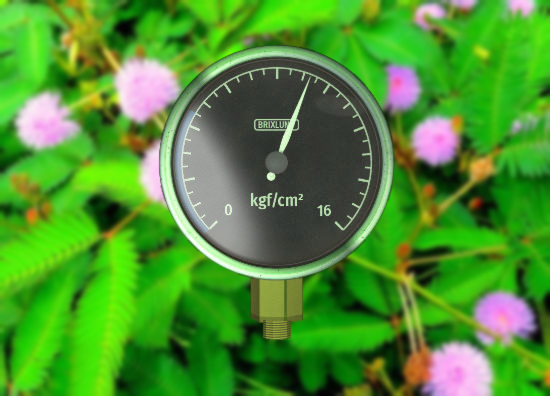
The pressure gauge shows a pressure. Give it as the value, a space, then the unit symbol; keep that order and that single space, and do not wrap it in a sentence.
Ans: 9.25 kg/cm²
